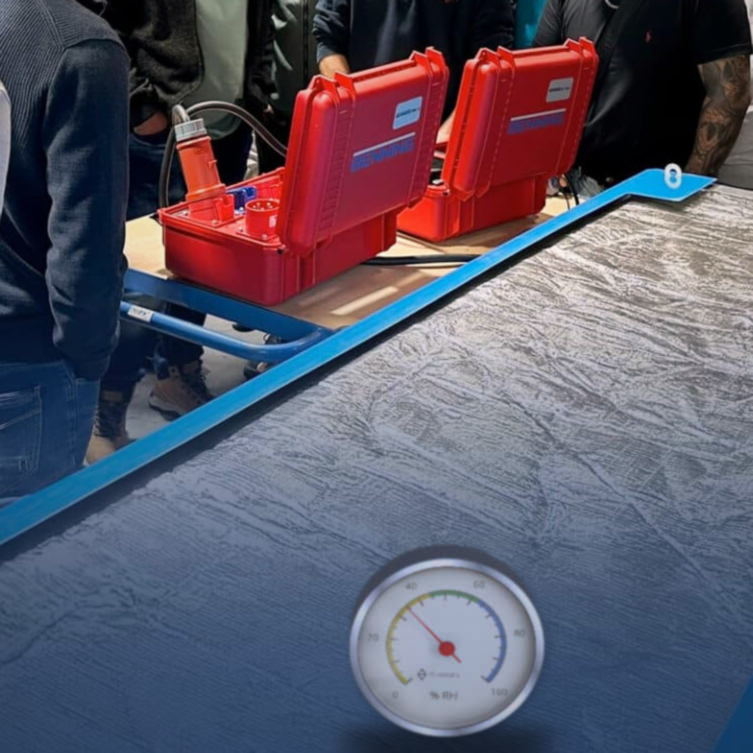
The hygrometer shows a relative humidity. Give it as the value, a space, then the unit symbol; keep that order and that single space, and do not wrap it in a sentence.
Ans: 35 %
